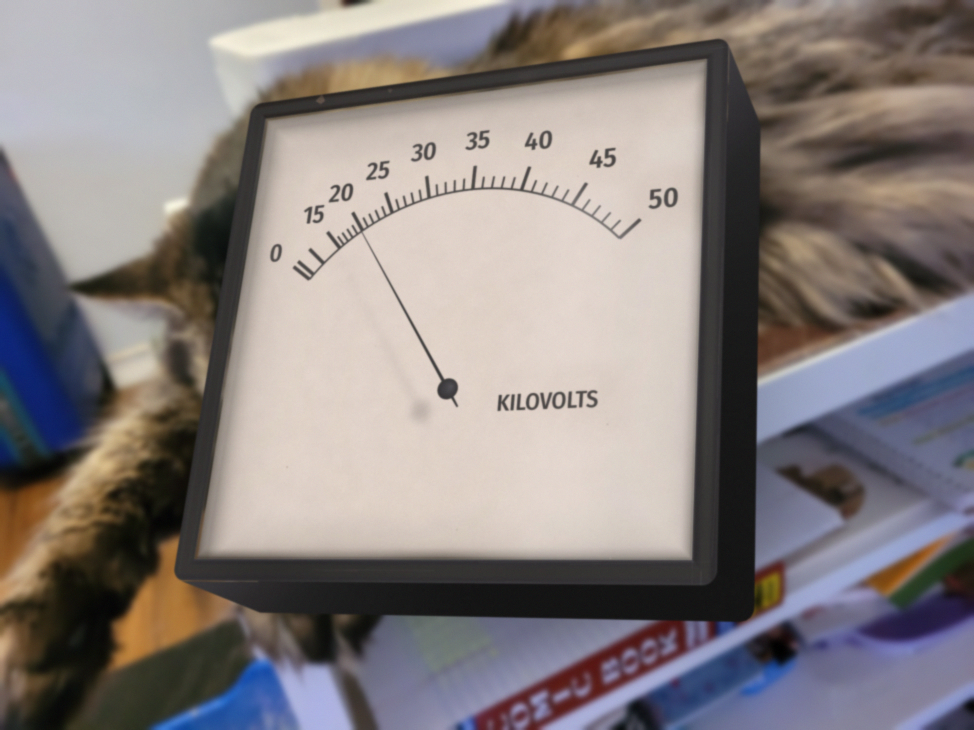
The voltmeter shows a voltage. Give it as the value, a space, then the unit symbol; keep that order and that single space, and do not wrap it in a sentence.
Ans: 20 kV
